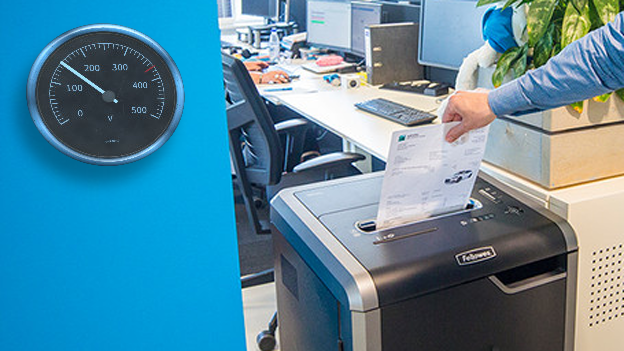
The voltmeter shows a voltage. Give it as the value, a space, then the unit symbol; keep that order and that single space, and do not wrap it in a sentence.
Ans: 150 V
